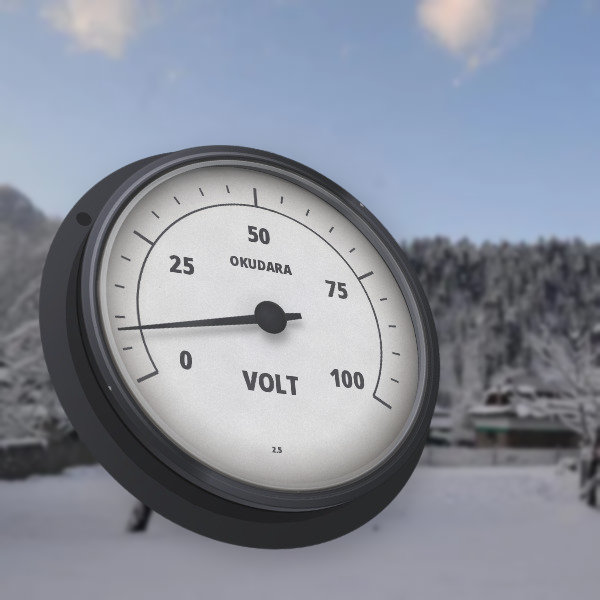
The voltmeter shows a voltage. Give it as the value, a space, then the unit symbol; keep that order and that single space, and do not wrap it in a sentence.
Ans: 7.5 V
